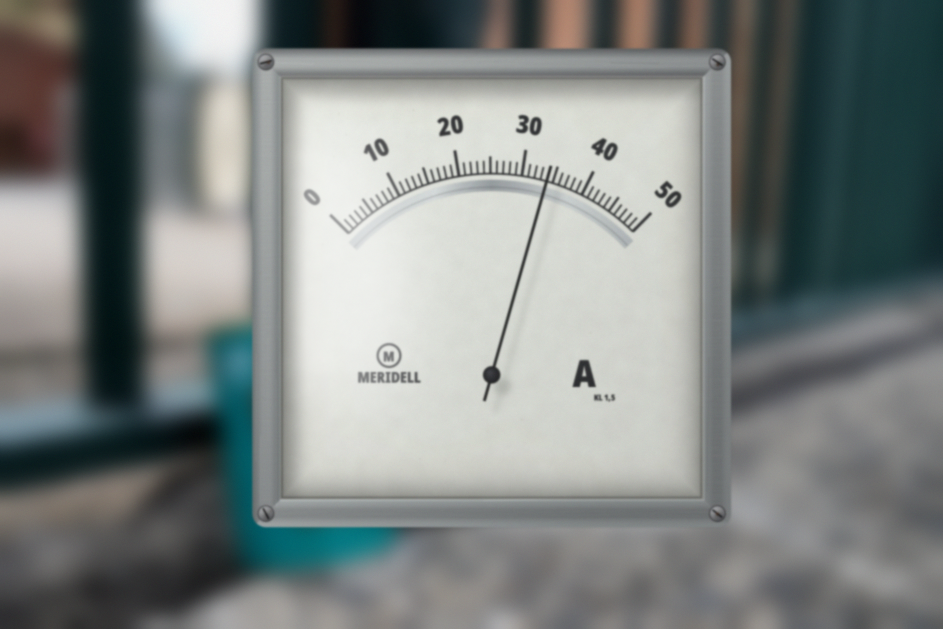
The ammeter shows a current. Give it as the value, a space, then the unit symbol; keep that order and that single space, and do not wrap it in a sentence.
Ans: 34 A
